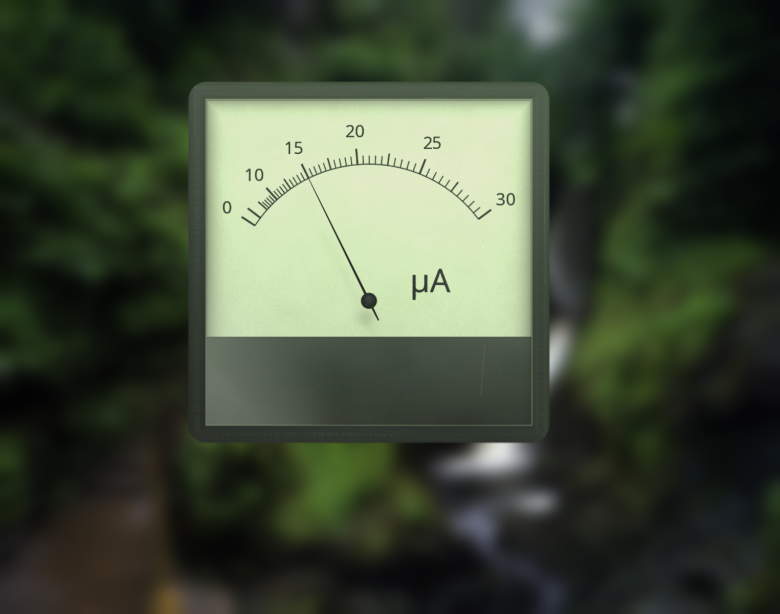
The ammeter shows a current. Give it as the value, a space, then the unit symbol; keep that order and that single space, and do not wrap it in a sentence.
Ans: 15 µA
